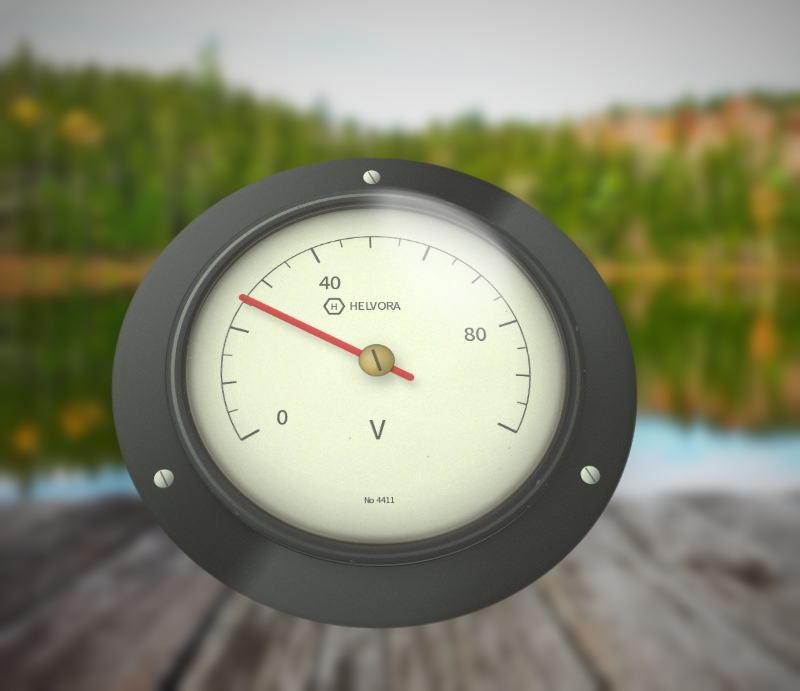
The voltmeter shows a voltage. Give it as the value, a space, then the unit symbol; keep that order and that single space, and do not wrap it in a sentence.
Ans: 25 V
